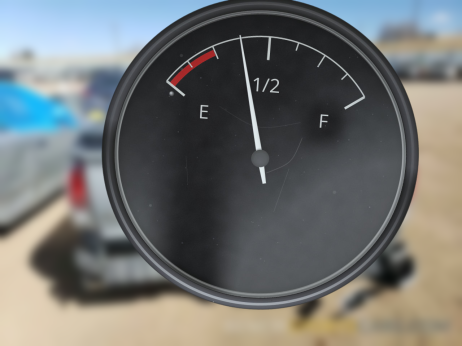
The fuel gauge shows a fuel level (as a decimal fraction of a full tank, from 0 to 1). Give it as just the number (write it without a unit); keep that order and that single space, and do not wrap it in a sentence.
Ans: 0.375
